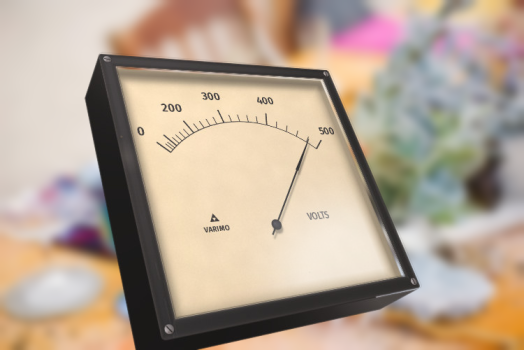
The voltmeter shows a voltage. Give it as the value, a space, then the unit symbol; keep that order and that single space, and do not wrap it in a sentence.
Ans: 480 V
